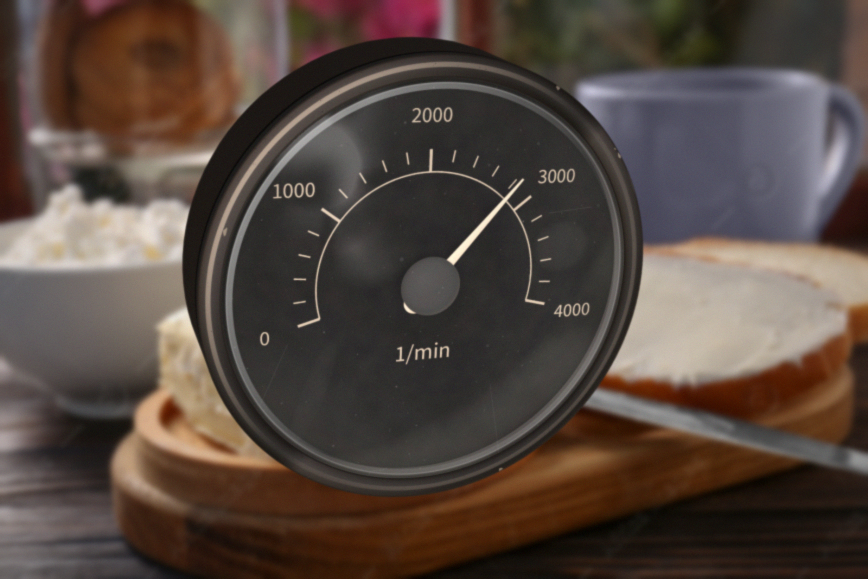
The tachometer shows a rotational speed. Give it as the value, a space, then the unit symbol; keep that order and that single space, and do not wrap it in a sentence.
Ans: 2800 rpm
